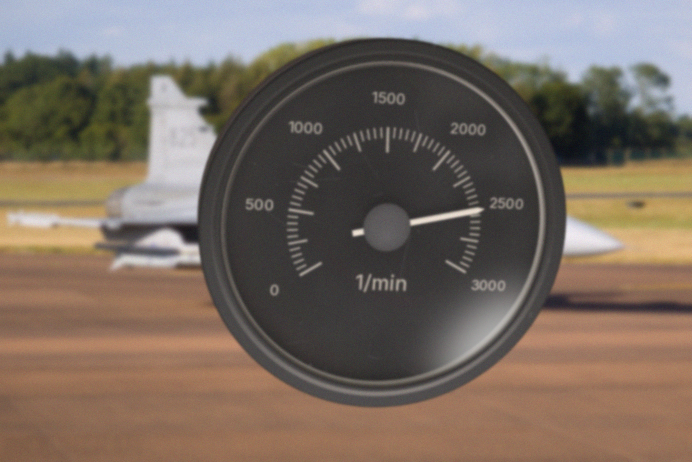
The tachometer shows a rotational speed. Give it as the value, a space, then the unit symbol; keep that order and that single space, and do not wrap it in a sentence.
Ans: 2500 rpm
